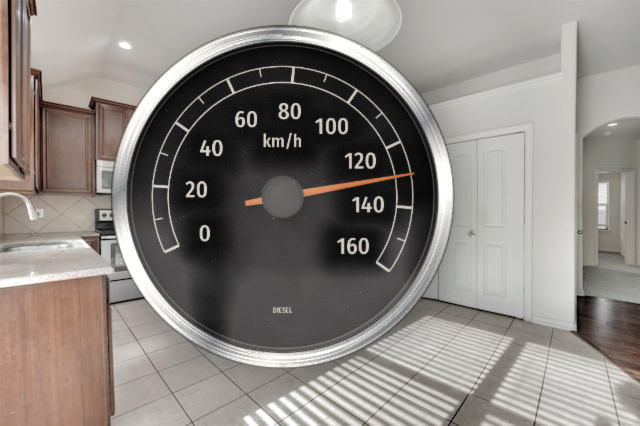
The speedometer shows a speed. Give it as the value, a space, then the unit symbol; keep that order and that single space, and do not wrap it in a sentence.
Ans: 130 km/h
